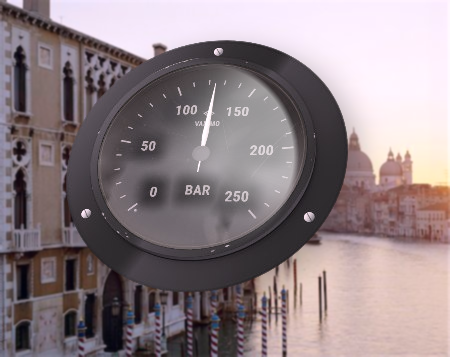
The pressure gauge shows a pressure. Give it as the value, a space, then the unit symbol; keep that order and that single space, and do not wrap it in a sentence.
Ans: 125 bar
